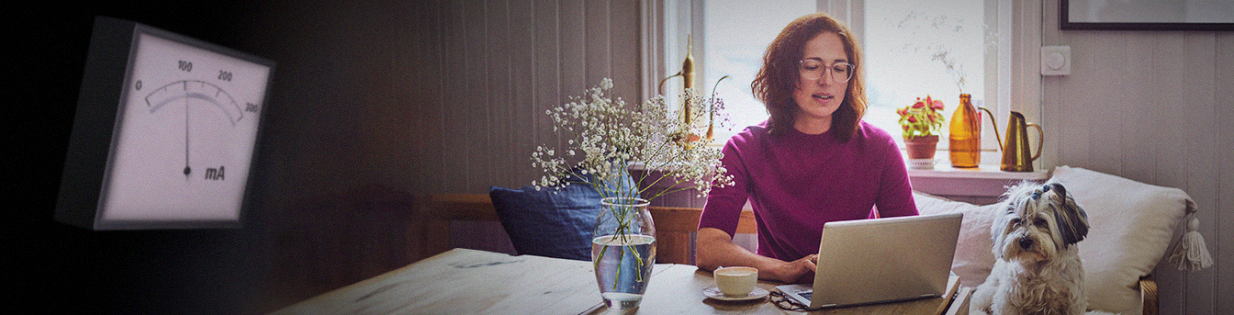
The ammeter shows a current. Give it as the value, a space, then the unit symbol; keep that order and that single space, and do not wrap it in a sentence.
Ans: 100 mA
